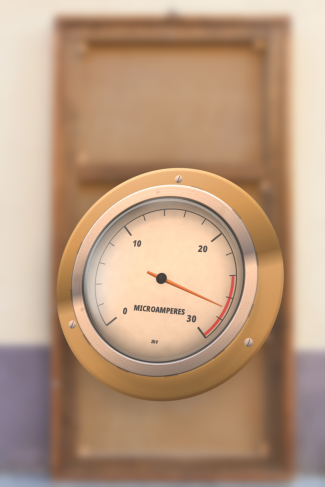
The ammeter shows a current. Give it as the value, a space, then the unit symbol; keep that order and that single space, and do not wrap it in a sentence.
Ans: 27 µA
